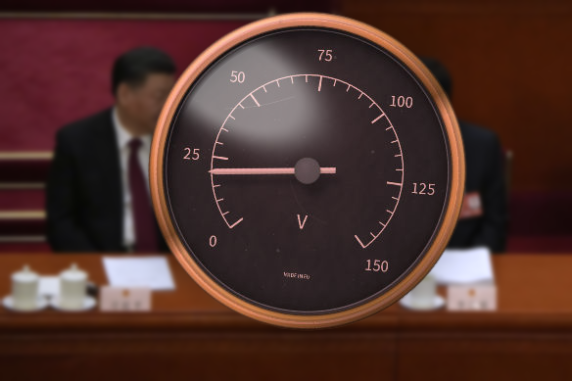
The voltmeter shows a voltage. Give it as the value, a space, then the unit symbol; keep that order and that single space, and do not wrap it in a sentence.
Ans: 20 V
